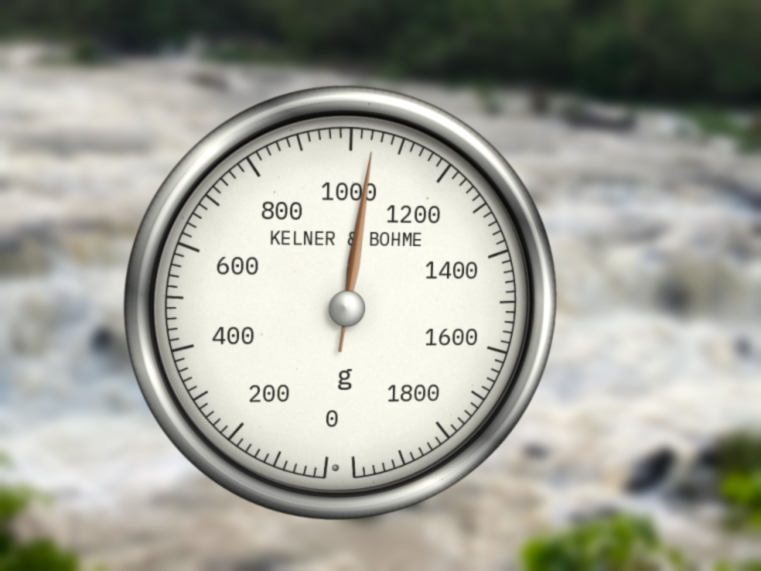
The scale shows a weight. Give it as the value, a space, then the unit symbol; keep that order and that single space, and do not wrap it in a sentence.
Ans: 1040 g
